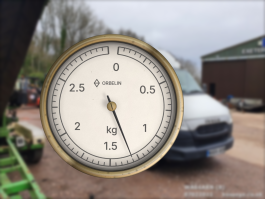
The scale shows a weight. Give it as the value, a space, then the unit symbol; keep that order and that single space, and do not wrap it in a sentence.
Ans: 1.3 kg
